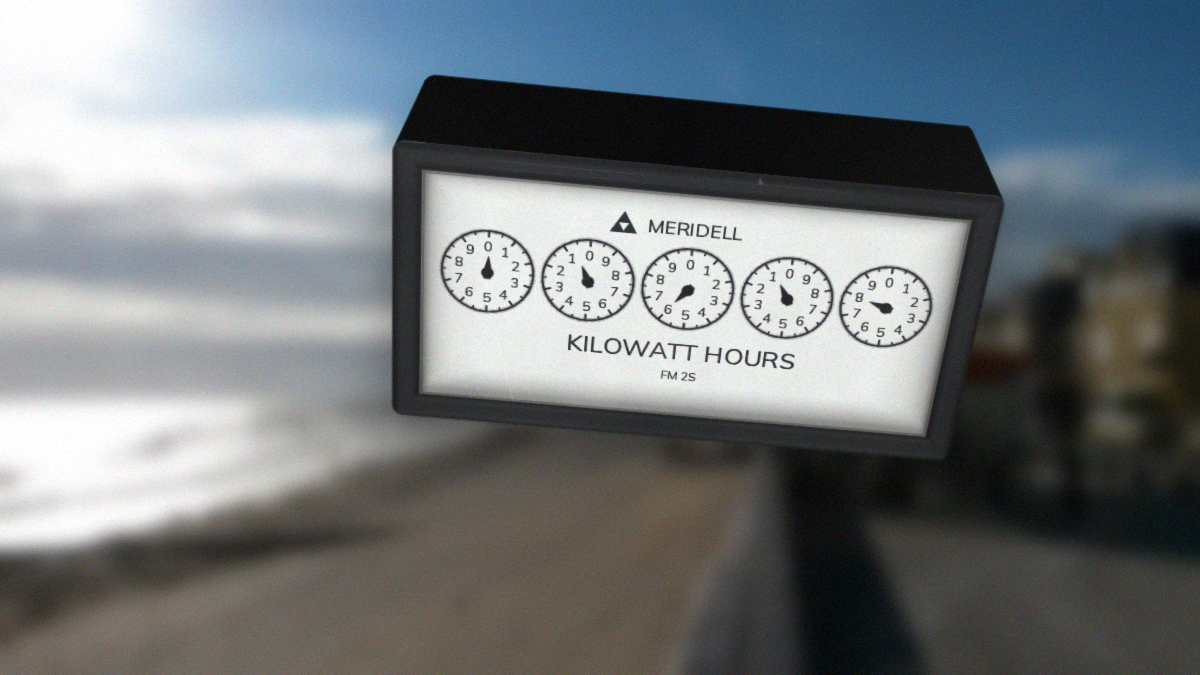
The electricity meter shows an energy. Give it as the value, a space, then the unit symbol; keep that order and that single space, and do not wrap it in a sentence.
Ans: 608 kWh
